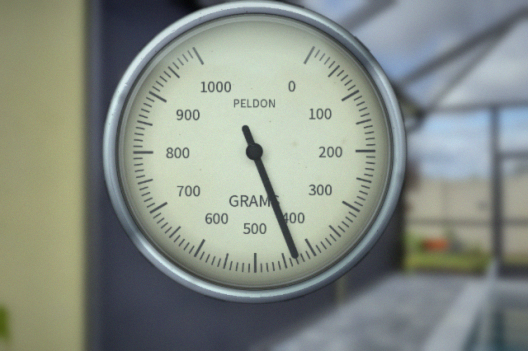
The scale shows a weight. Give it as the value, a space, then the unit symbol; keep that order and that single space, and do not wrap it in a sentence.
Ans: 430 g
